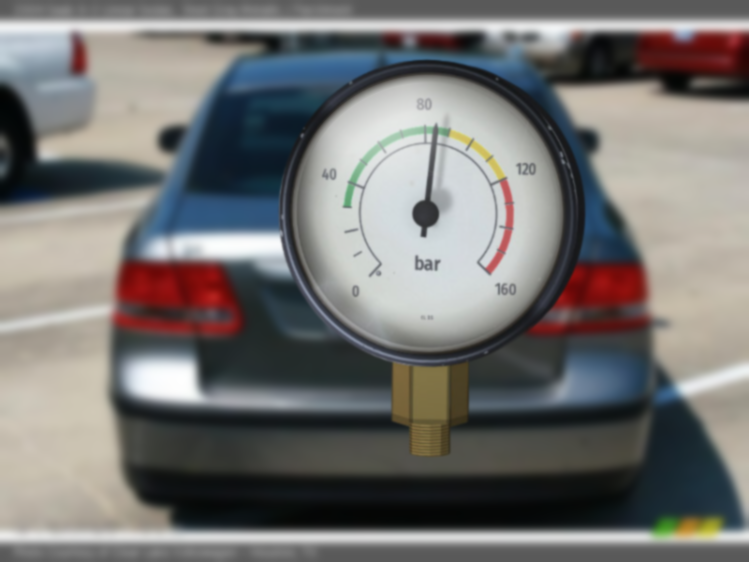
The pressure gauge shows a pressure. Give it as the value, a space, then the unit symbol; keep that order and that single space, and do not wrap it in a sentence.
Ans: 85 bar
